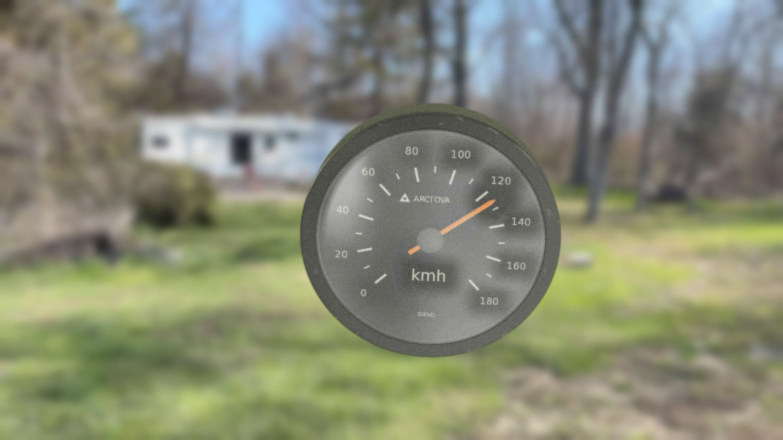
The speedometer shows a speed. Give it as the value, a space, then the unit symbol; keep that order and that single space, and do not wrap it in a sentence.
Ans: 125 km/h
